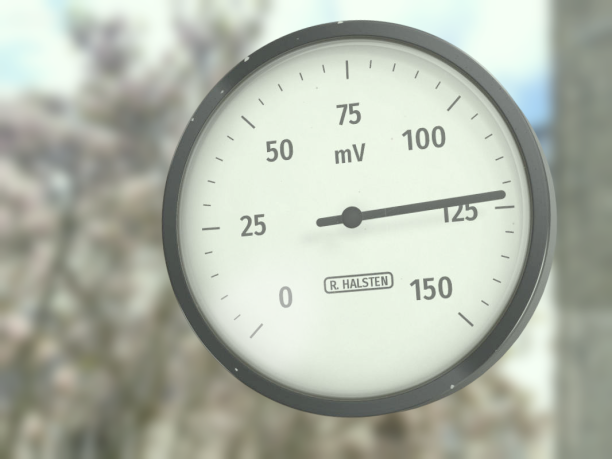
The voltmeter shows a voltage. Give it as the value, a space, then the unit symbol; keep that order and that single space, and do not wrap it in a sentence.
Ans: 122.5 mV
